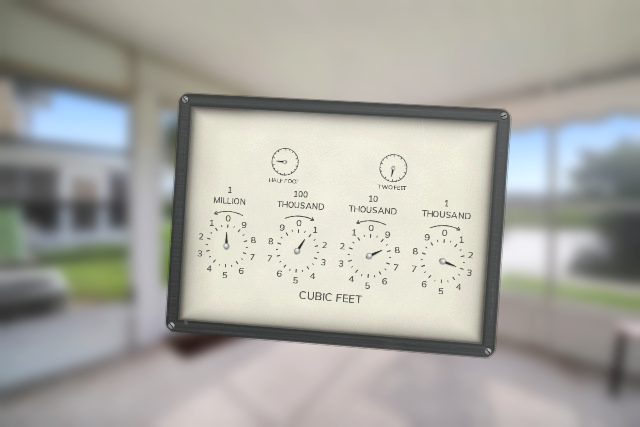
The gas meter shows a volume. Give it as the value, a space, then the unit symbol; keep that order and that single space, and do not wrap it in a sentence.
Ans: 8300 ft³
